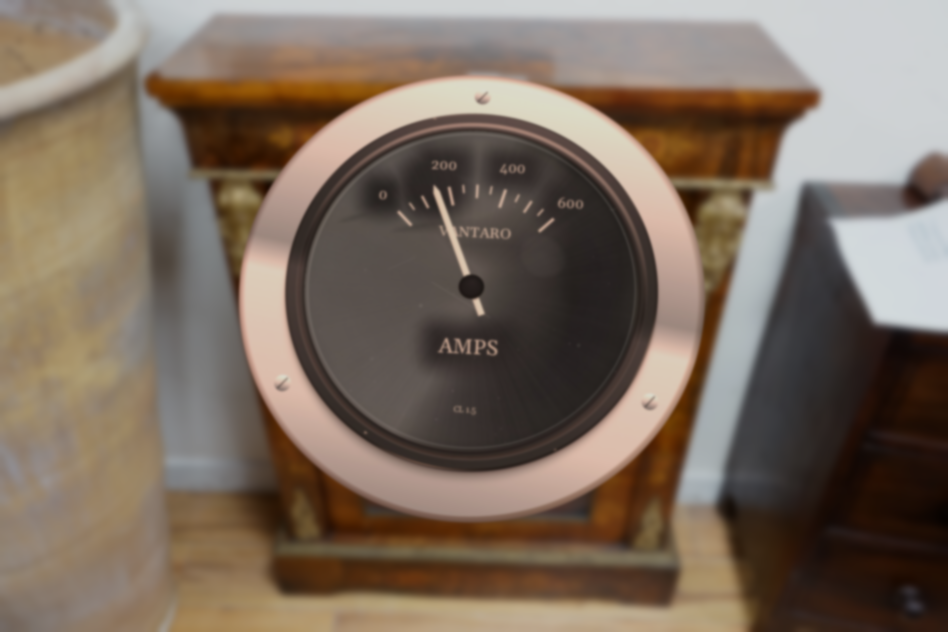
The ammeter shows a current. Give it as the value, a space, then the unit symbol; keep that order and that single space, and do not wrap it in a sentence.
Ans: 150 A
